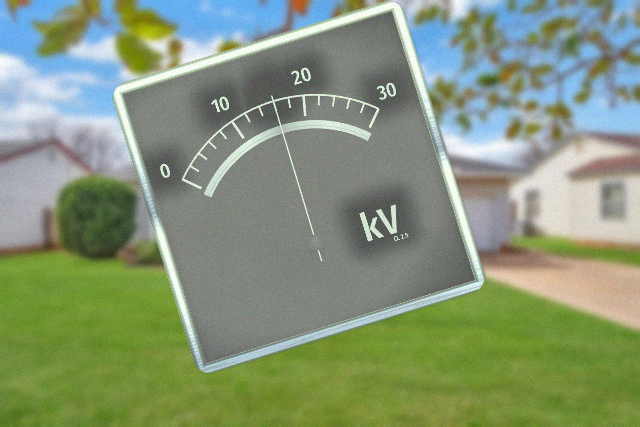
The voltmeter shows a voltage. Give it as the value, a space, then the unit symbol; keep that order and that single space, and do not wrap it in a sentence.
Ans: 16 kV
